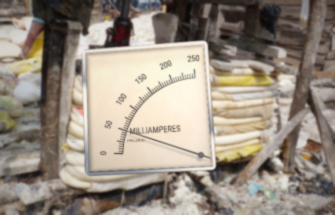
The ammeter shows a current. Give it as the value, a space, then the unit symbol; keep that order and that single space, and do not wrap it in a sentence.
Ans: 50 mA
